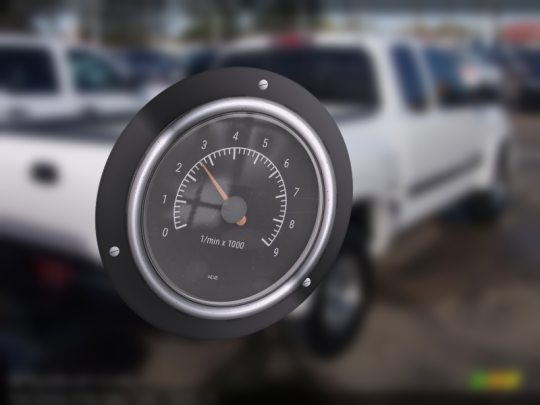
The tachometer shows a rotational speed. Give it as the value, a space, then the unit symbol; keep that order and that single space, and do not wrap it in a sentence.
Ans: 2600 rpm
